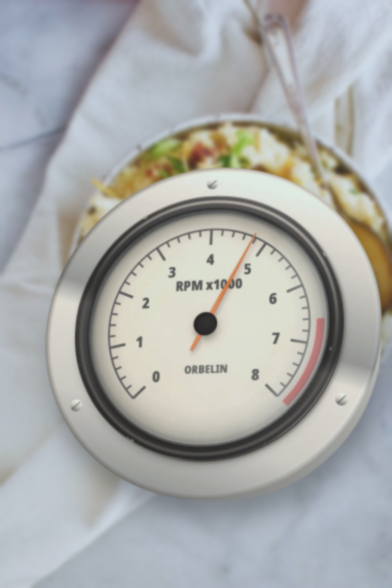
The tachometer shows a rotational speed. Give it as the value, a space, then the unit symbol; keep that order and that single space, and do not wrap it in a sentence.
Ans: 4800 rpm
